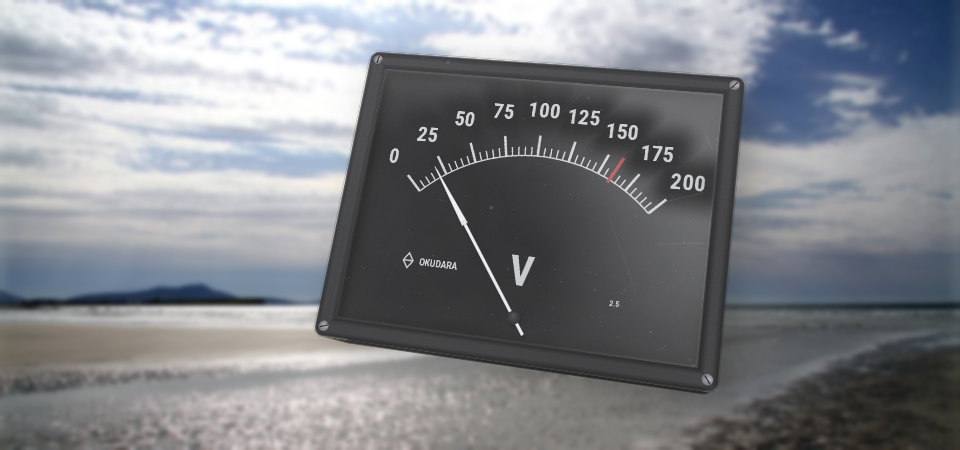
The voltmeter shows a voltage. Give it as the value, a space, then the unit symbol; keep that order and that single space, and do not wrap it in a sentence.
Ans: 20 V
